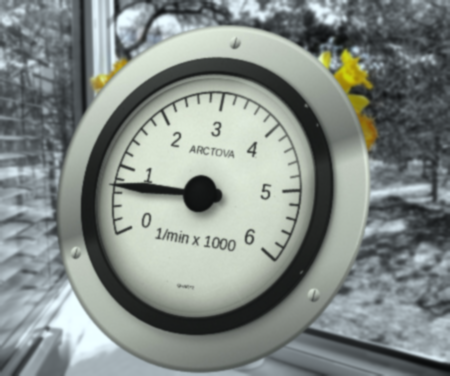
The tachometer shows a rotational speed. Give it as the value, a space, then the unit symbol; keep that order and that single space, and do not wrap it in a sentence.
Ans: 700 rpm
